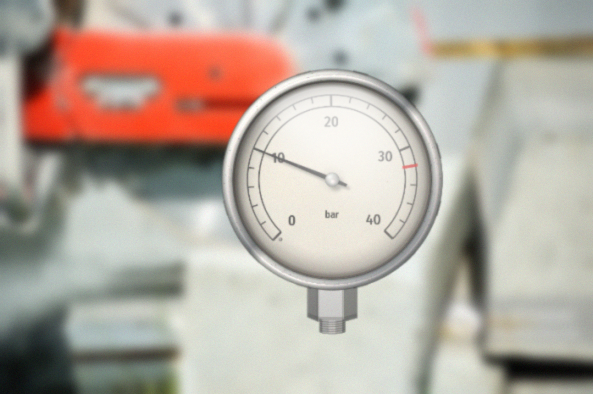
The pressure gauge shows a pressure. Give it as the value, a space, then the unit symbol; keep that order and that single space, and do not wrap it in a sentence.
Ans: 10 bar
